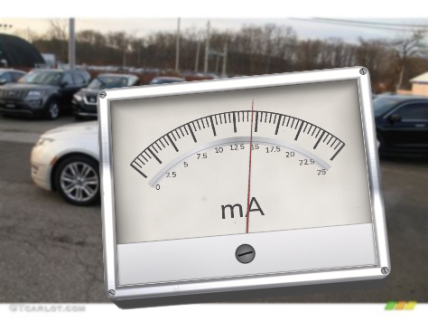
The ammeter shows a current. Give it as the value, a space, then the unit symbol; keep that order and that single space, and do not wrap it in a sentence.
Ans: 14.5 mA
